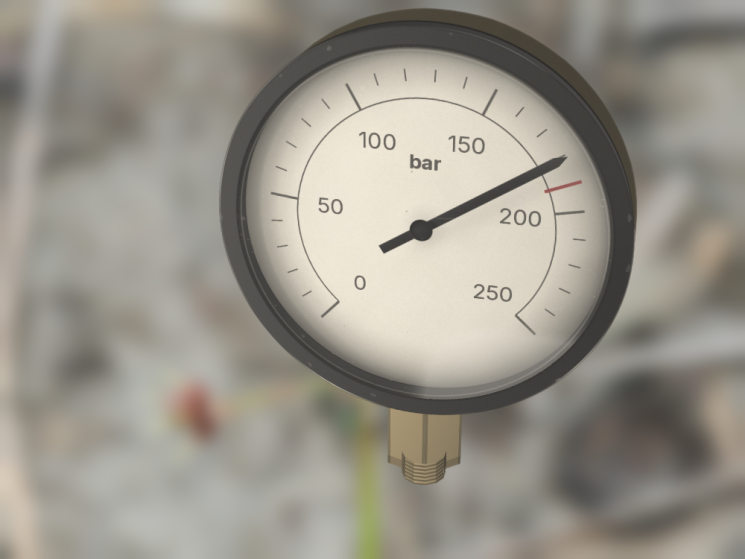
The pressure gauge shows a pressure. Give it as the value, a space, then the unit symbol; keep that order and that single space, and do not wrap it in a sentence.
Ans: 180 bar
